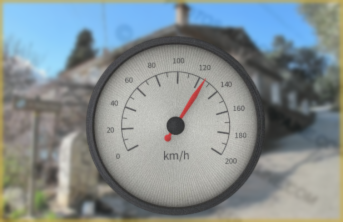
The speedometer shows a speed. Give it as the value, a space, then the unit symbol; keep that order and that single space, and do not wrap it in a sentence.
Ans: 125 km/h
